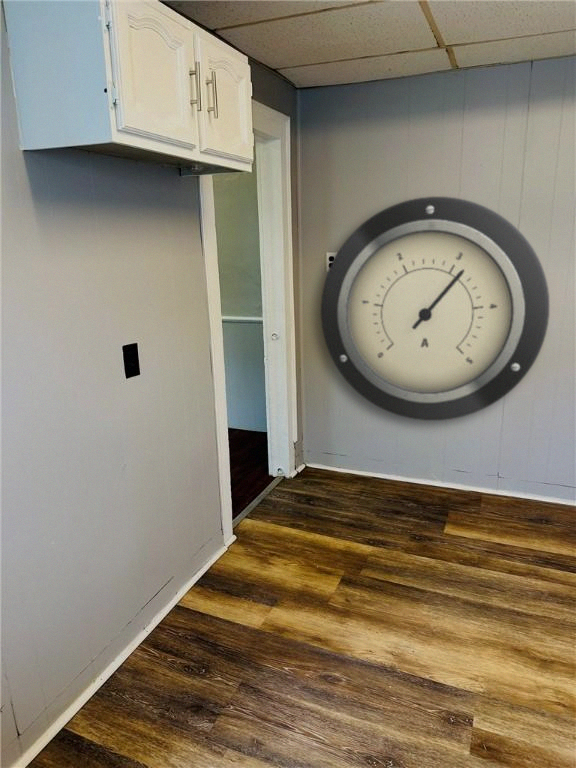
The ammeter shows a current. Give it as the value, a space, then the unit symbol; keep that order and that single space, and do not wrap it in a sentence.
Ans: 3.2 A
